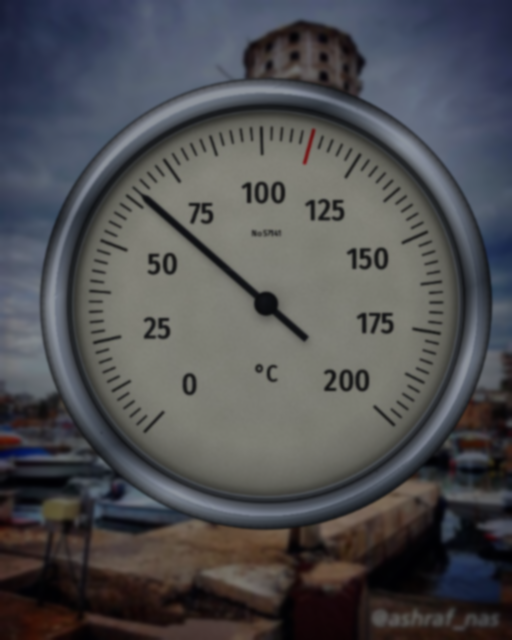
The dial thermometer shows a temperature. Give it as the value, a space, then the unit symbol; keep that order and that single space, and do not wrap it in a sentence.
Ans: 65 °C
